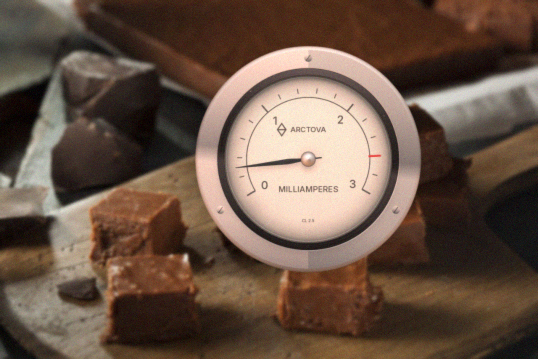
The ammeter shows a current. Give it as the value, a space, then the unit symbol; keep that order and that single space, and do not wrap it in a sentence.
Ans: 0.3 mA
